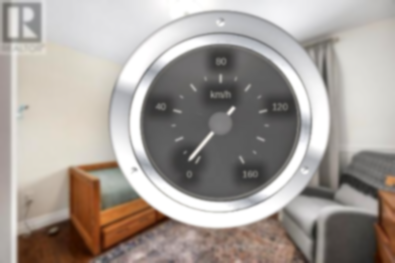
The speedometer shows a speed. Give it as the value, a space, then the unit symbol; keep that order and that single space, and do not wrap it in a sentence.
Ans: 5 km/h
